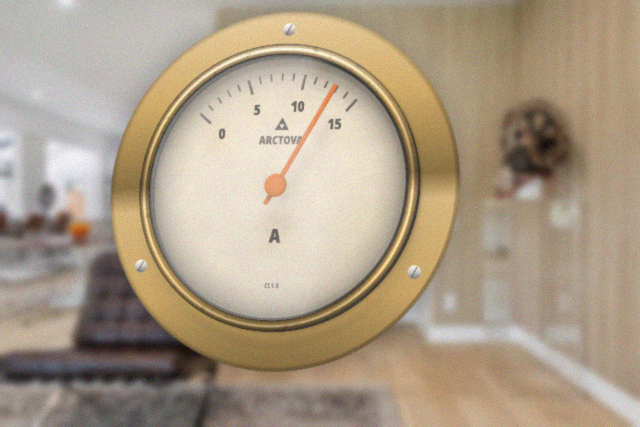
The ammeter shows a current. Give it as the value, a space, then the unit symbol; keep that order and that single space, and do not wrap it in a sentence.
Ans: 13 A
